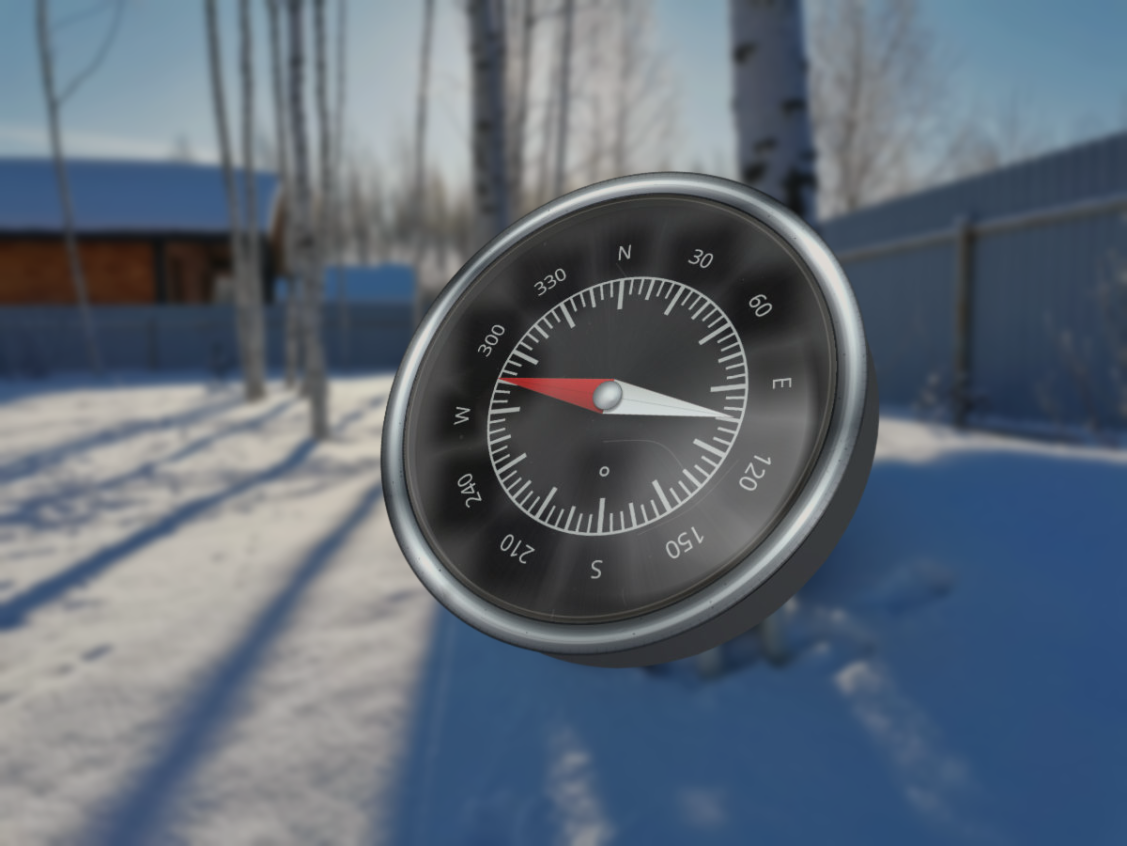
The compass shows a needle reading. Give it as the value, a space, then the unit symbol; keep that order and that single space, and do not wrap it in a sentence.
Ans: 285 °
